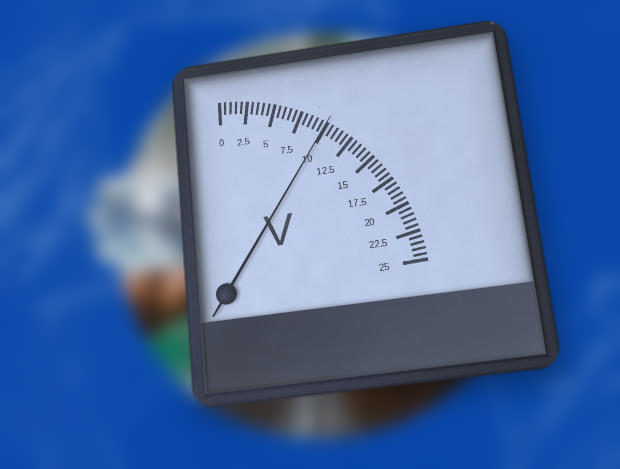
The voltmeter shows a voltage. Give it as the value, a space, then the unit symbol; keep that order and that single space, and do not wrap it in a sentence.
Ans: 10 V
